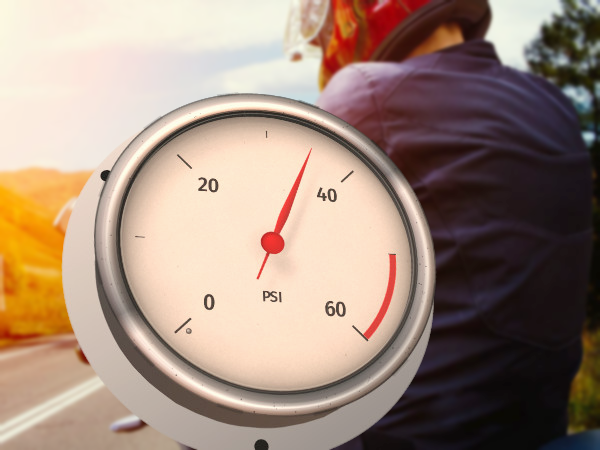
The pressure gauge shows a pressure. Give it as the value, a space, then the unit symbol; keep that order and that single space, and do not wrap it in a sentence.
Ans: 35 psi
